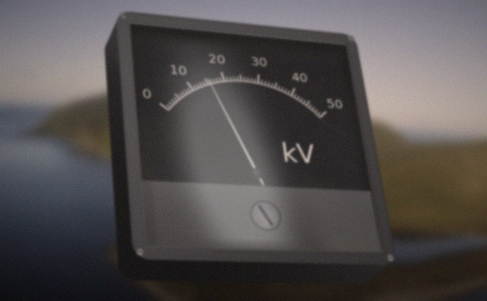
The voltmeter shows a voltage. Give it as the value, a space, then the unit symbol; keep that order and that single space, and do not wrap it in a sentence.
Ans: 15 kV
